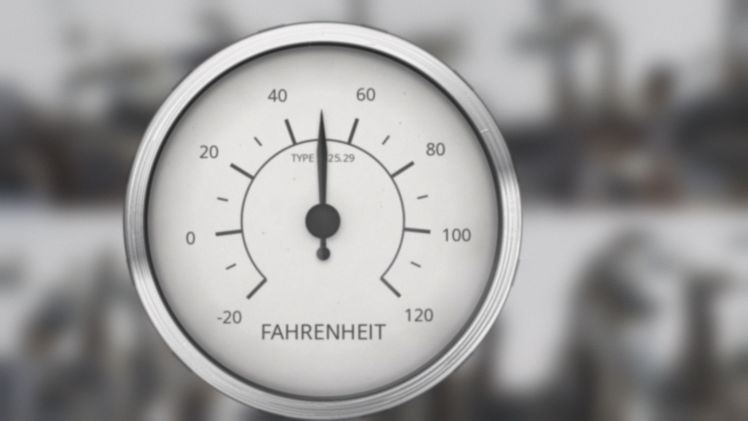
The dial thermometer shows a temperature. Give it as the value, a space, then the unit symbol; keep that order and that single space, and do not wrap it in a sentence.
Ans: 50 °F
